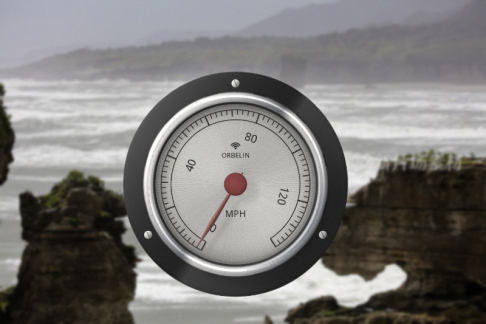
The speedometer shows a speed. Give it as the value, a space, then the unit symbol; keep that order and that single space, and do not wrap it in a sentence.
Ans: 2 mph
